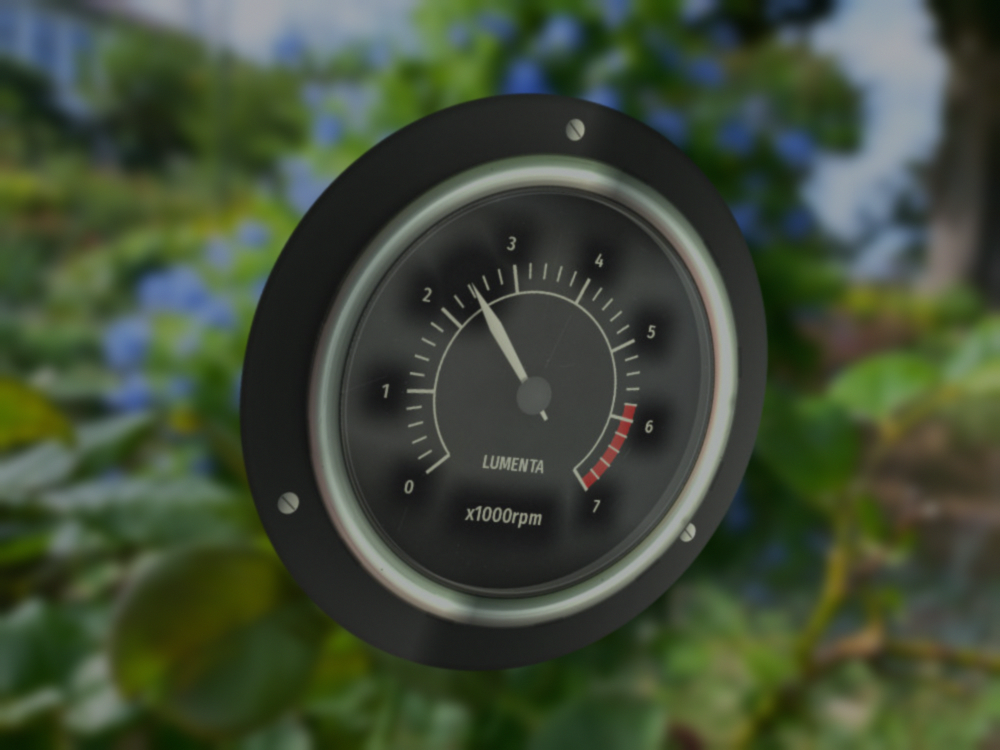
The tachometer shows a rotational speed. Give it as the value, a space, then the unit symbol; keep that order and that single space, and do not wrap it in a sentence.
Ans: 2400 rpm
